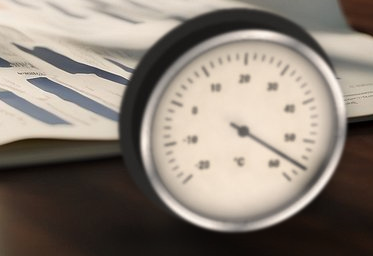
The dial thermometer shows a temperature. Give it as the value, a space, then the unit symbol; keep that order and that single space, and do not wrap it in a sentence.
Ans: 56 °C
